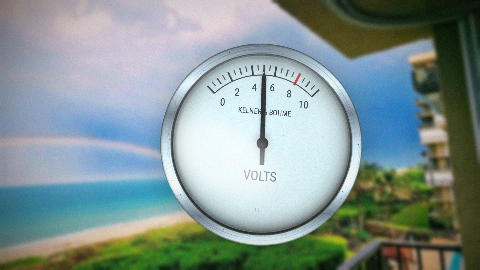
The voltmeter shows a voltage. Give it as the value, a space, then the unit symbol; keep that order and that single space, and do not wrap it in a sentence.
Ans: 5 V
